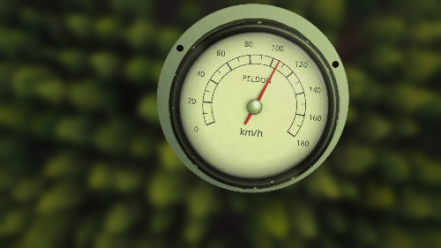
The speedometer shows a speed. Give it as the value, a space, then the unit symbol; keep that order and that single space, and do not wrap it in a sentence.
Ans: 105 km/h
